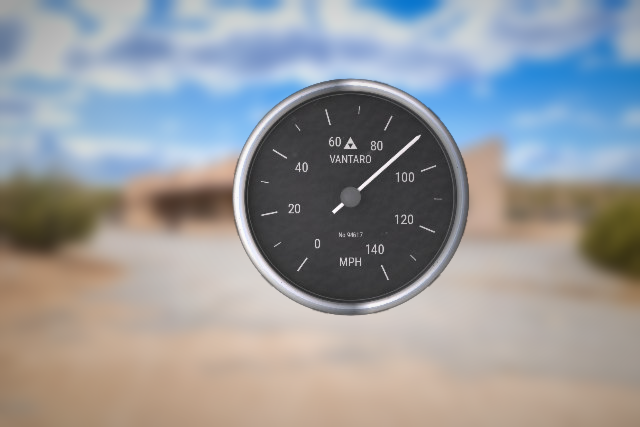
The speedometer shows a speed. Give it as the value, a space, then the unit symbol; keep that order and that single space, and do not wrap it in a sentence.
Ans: 90 mph
